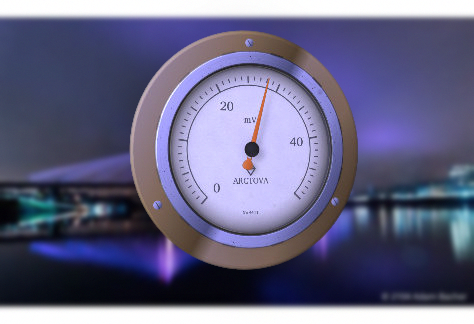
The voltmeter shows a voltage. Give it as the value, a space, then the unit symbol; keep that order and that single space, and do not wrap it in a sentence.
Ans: 28 mV
